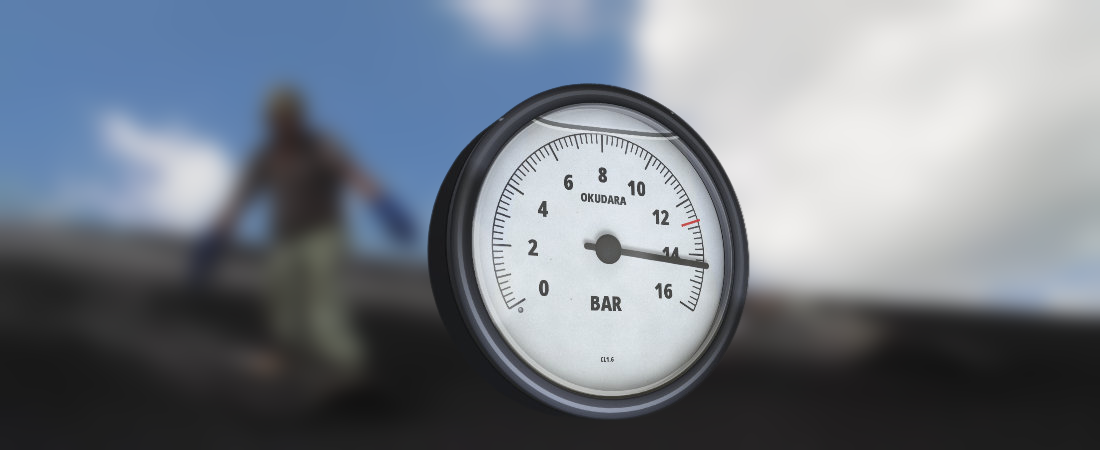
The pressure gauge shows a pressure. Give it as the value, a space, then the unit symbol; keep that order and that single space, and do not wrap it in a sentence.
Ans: 14.4 bar
